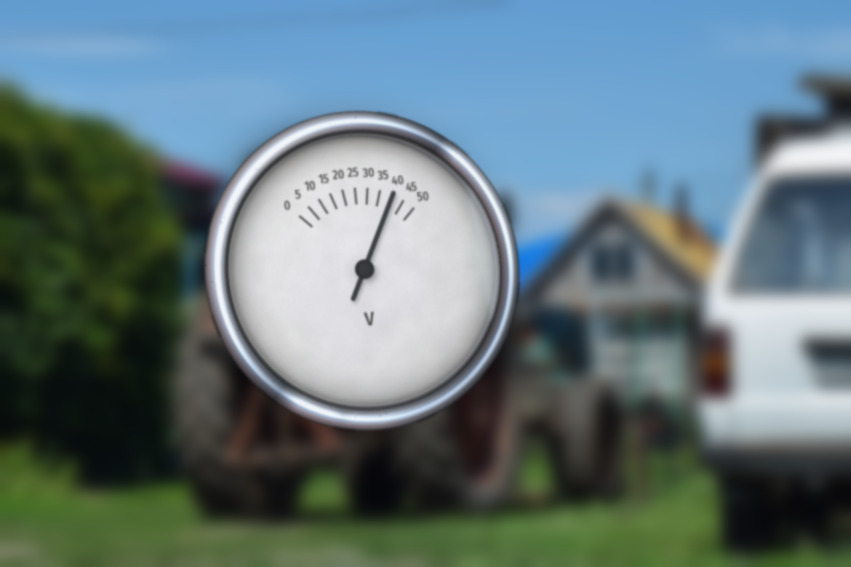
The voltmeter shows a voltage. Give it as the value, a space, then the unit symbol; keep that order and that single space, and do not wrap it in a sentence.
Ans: 40 V
